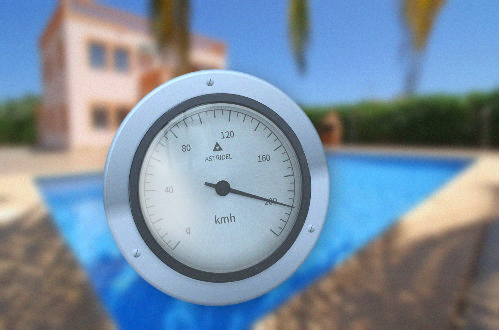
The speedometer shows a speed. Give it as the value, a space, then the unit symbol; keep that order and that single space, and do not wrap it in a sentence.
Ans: 200 km/h
